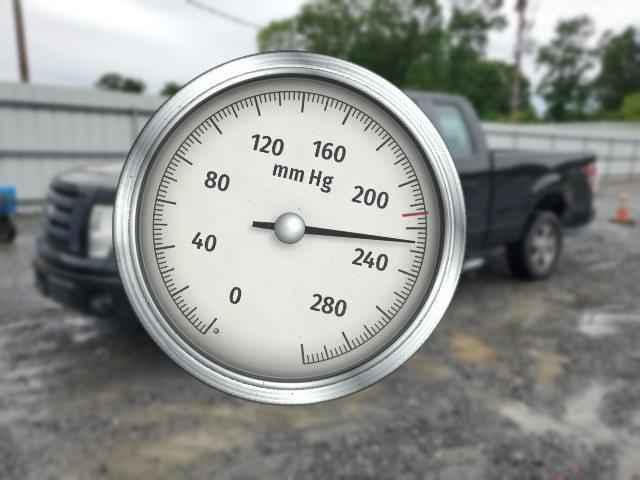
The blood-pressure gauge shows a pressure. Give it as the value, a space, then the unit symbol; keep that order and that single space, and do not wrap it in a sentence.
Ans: 226 mmHg
